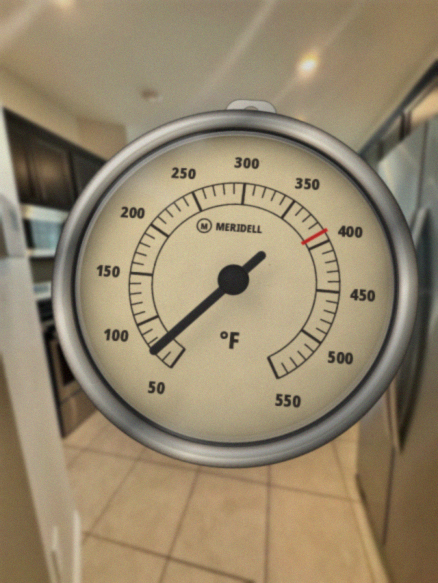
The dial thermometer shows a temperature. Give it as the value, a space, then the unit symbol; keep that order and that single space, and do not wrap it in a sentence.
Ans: 70 °F
